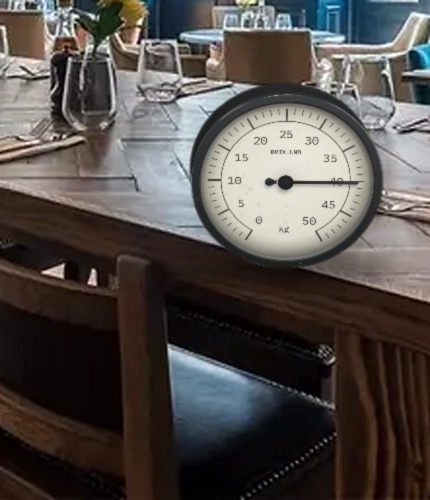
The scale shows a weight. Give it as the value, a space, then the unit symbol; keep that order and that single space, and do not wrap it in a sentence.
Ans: 40 kg
